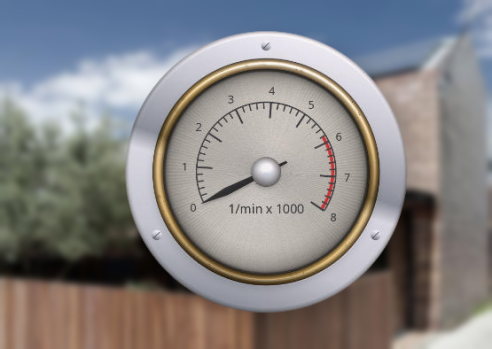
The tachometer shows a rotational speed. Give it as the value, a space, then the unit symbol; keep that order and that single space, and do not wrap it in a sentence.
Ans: 0 rpm
